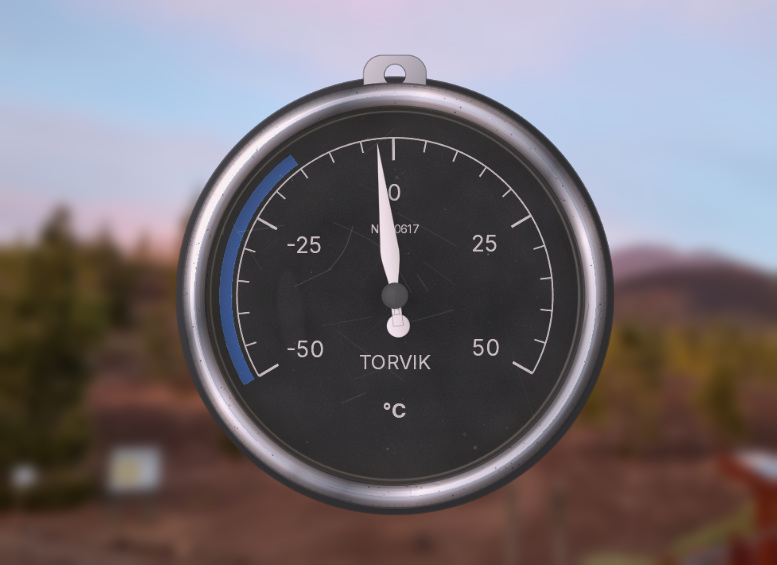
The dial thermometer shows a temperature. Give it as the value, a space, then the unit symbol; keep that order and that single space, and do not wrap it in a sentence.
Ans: -2.5 °C
